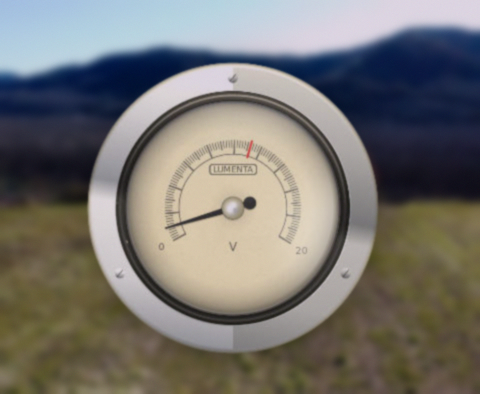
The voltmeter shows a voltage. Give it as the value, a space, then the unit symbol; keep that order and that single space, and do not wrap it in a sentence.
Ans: 1 V
